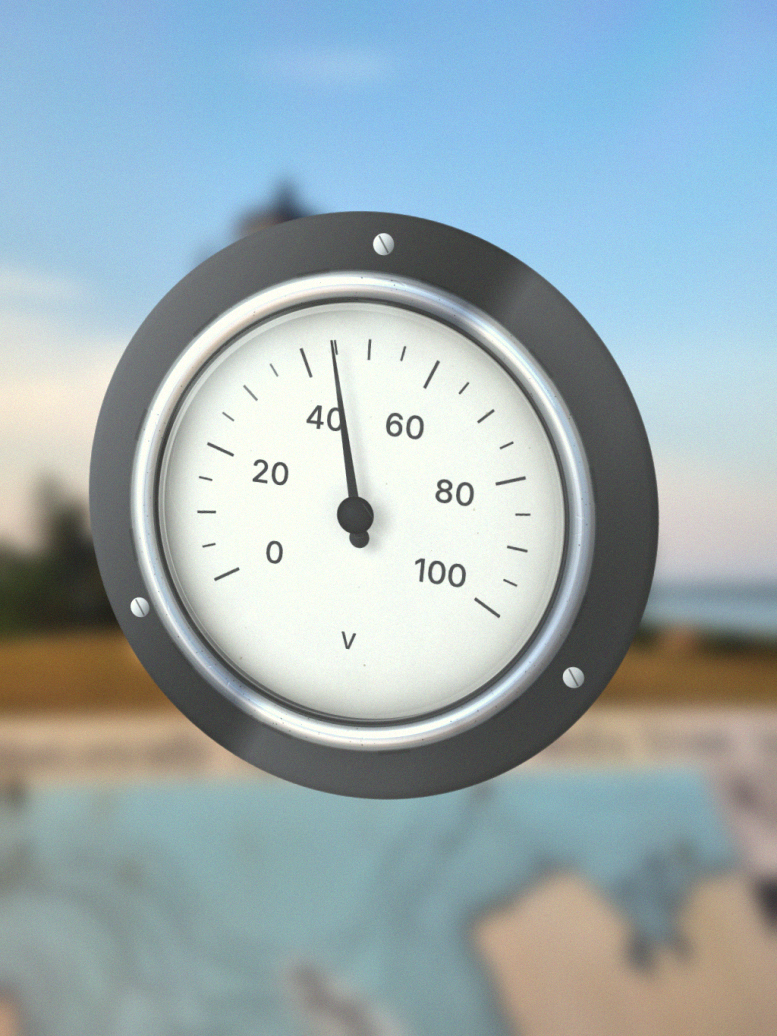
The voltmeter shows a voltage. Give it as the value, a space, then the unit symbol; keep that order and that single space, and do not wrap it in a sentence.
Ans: 45 V
